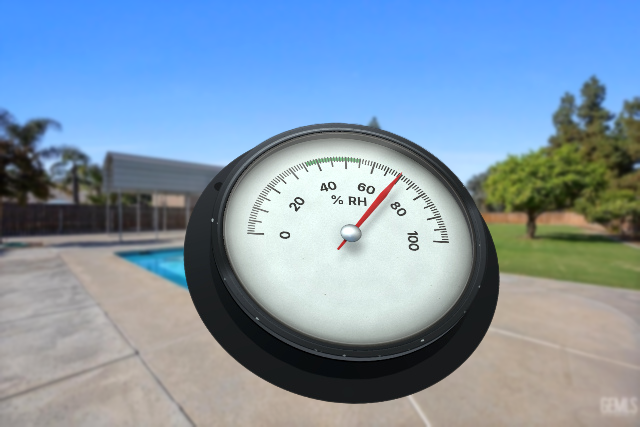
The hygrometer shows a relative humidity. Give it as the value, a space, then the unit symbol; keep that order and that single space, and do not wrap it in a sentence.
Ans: 70 %
